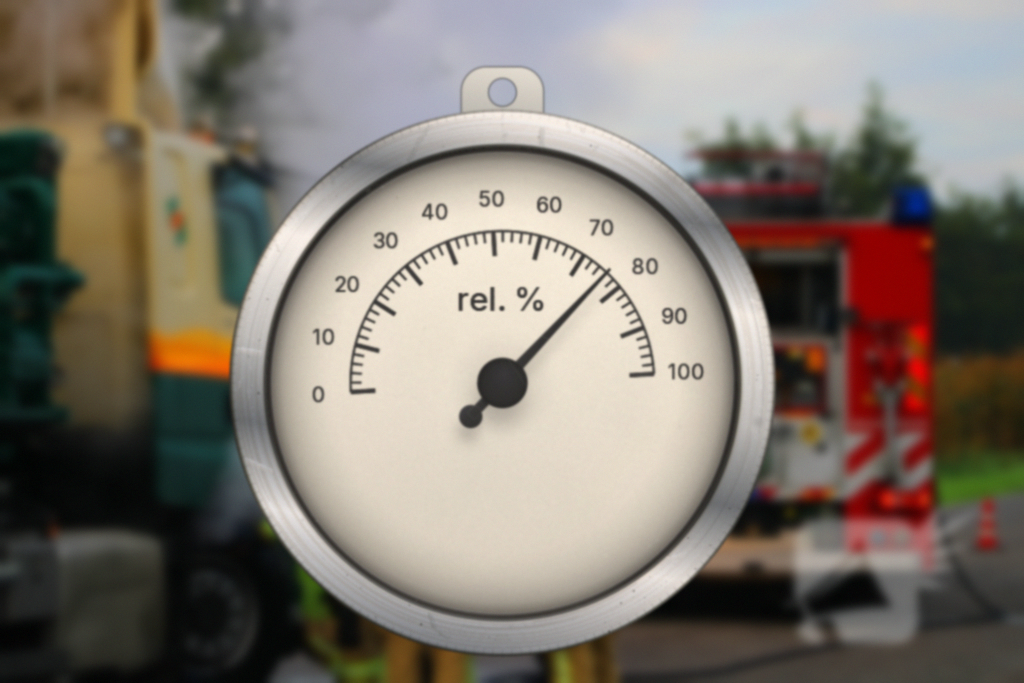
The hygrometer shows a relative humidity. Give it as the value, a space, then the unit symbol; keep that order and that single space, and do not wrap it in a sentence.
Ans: 76 %
